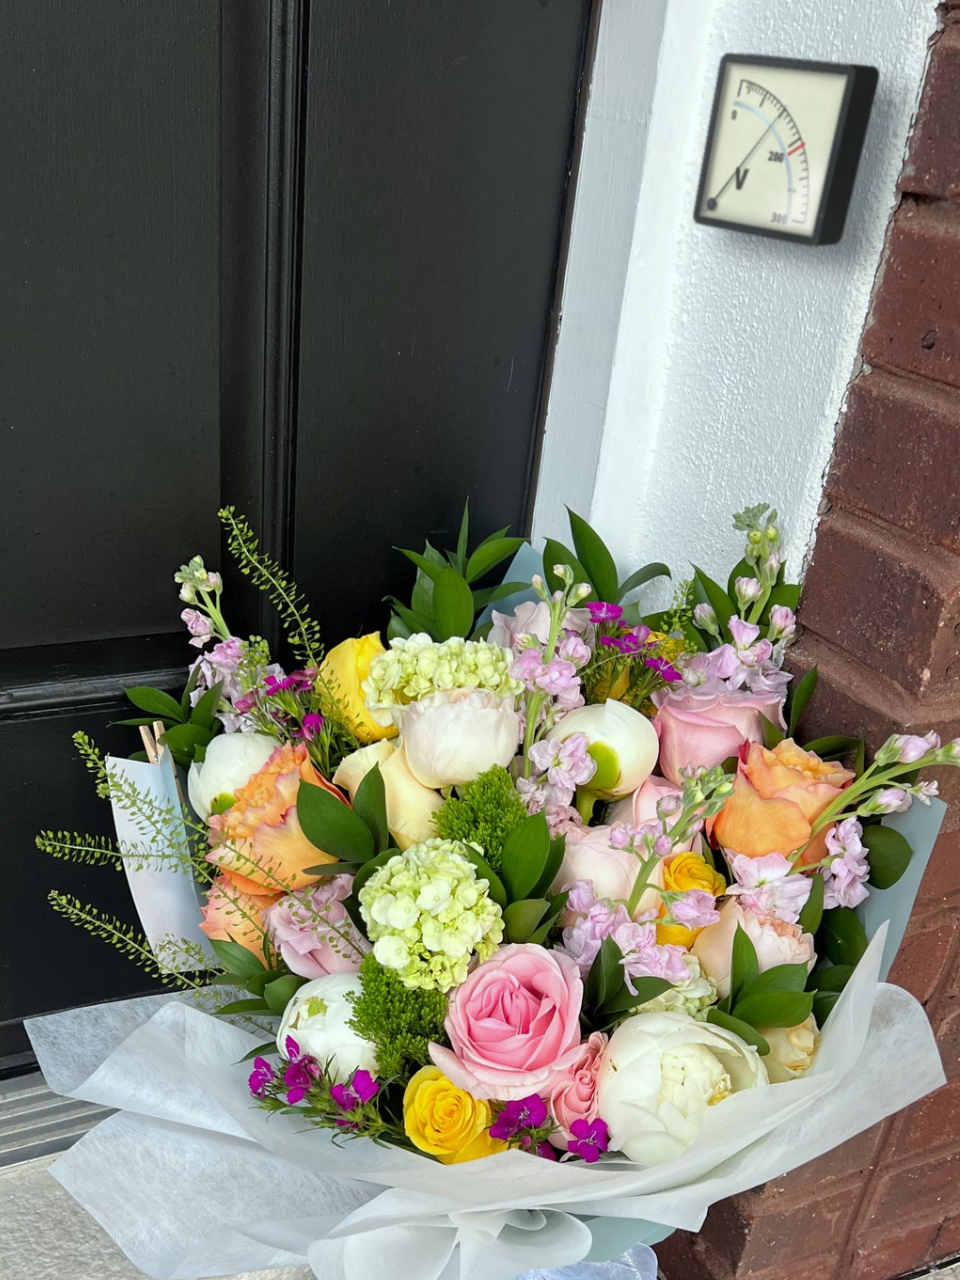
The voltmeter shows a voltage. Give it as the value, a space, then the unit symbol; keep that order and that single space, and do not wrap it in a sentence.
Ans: 150 V
